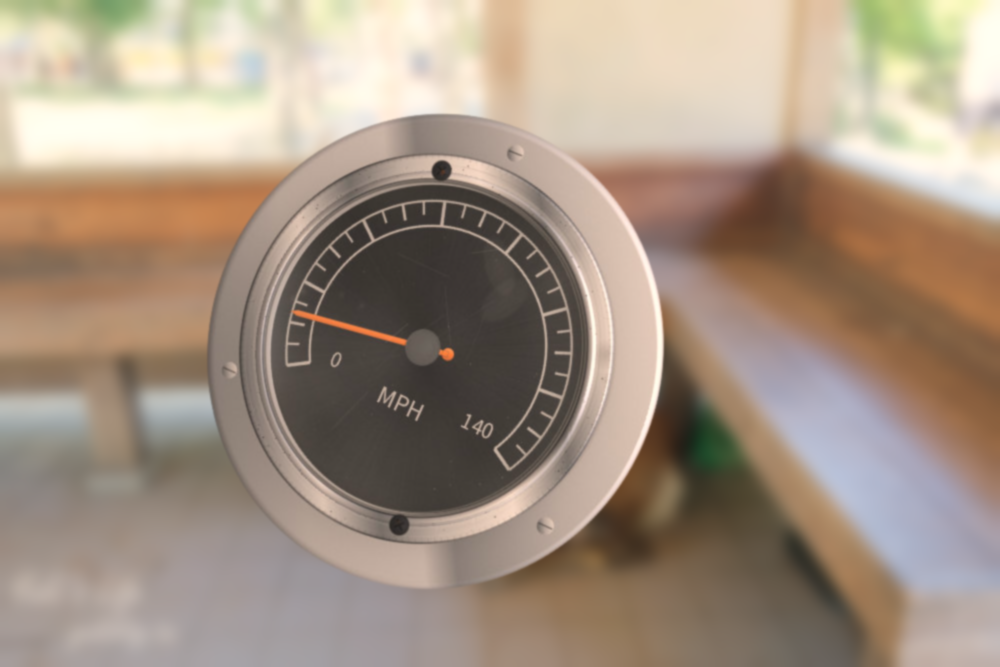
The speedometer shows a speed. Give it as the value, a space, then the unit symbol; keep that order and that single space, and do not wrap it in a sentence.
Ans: 12.5 mph
